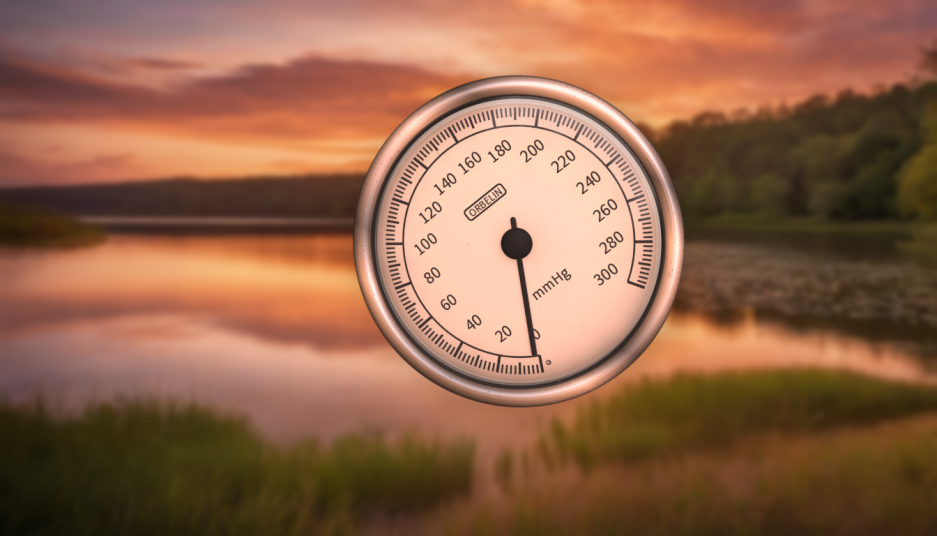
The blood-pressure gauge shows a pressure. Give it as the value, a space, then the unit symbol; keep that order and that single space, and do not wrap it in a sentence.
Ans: 2 mmHg
